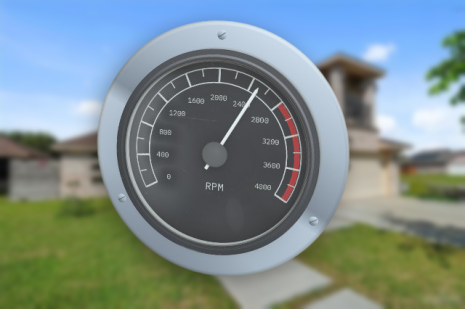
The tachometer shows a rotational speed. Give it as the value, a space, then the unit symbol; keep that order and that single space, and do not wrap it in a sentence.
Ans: 2500 rpm
